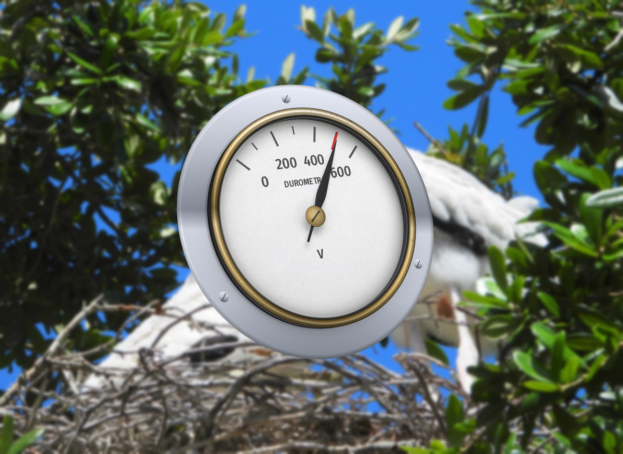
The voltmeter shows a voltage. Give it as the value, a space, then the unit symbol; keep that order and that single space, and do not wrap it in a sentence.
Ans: 500 V
